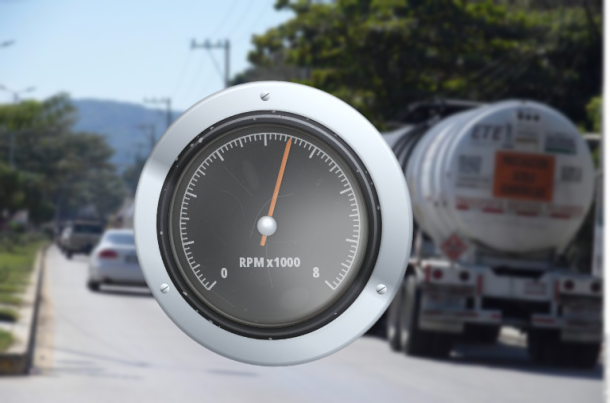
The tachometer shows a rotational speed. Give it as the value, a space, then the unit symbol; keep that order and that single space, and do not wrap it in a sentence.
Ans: 4500 rpm
